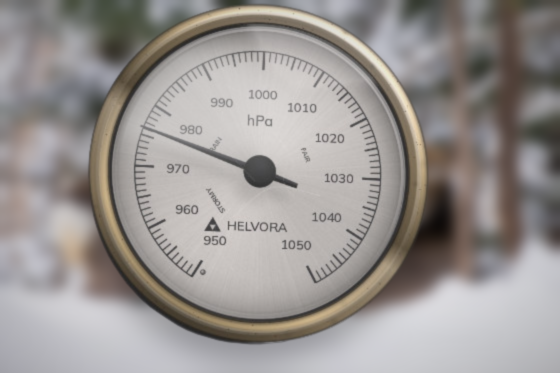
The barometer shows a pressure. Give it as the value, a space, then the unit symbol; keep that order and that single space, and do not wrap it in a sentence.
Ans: 976 hPa
